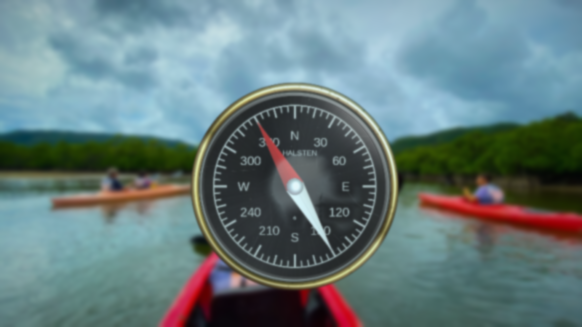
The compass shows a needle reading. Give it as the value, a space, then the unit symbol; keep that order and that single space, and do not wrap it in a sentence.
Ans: 330 °
